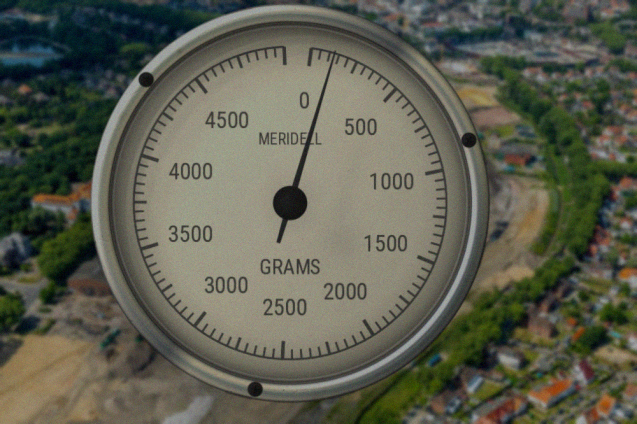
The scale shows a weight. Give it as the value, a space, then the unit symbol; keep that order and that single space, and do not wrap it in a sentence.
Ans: 125 g
